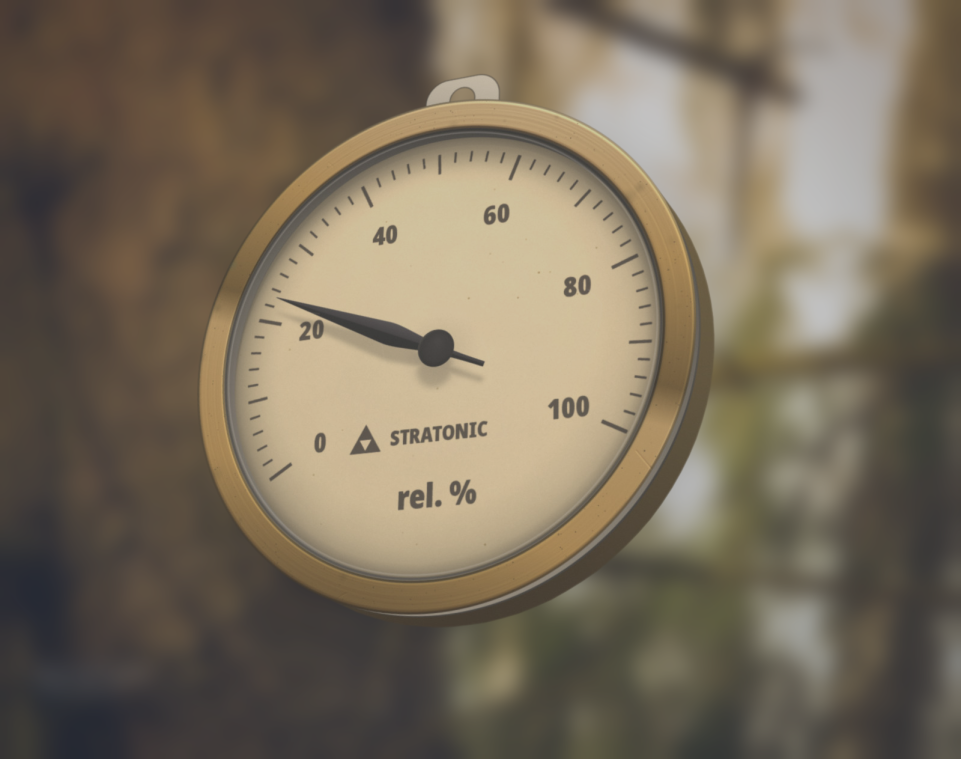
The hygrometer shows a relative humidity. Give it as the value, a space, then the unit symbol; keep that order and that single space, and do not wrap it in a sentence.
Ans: 23 %
